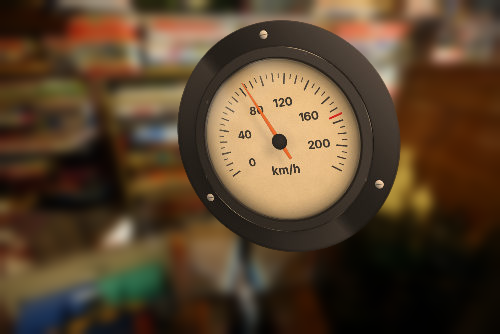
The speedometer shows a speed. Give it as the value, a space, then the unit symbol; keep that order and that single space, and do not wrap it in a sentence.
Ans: 85 km/h
